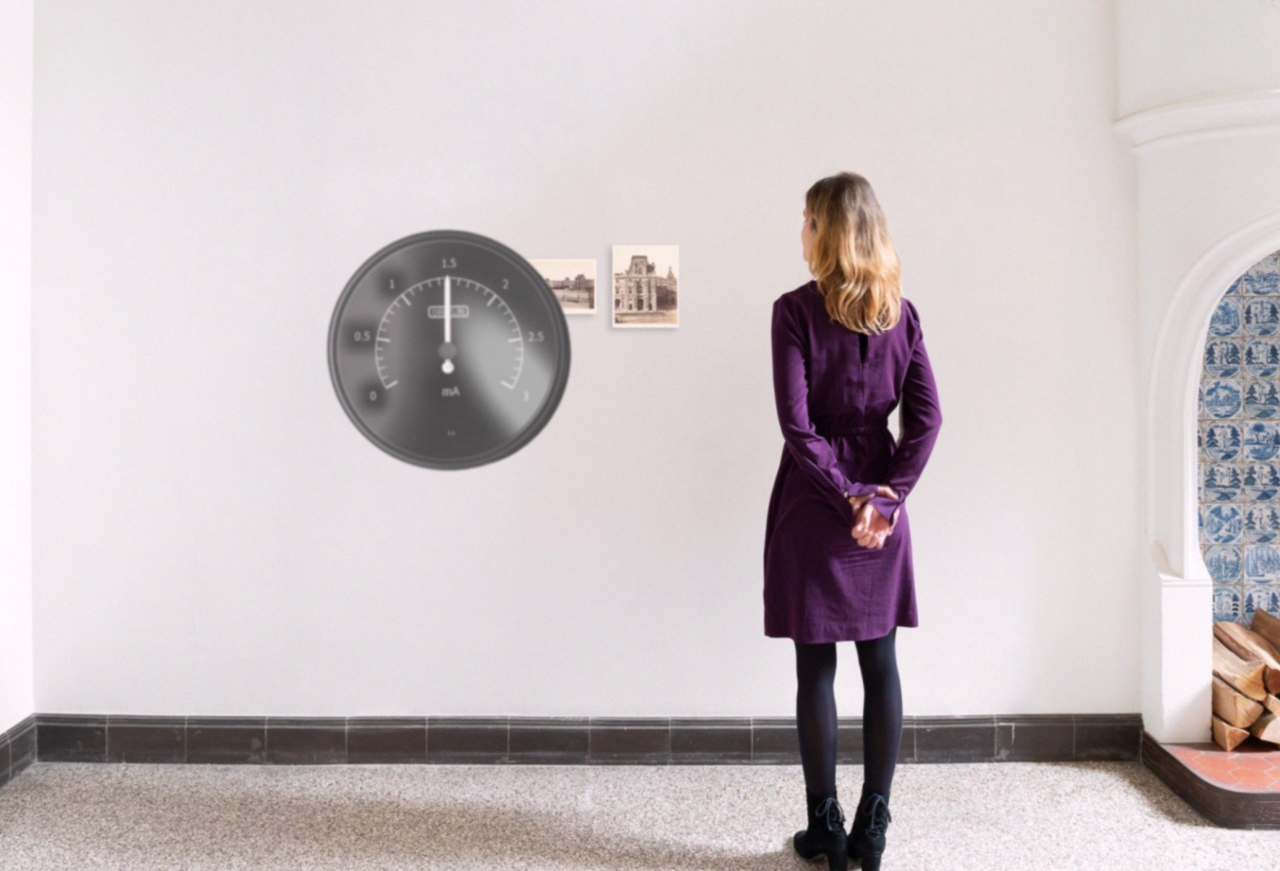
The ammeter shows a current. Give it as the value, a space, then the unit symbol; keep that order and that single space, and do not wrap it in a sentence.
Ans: 1.5 mA
